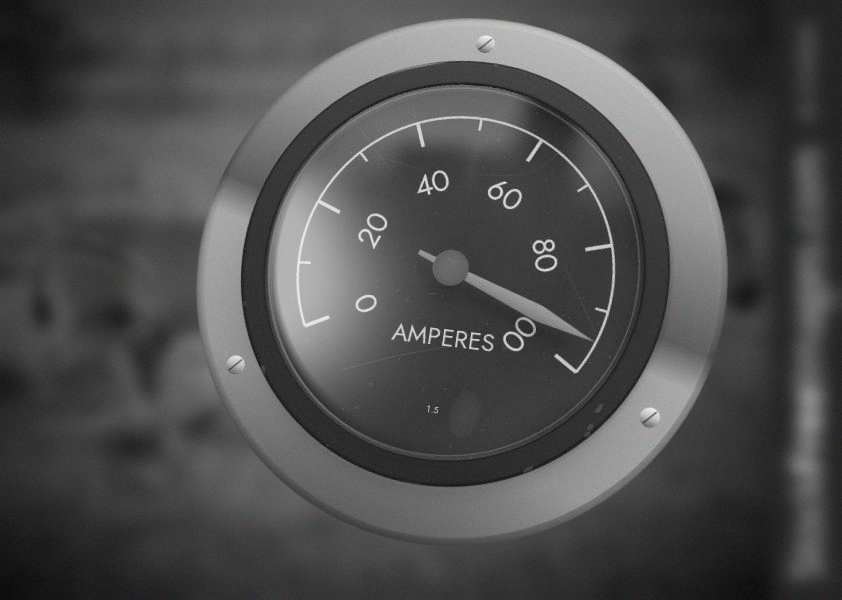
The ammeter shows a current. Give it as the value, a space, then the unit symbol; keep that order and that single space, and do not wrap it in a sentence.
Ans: 95 A
